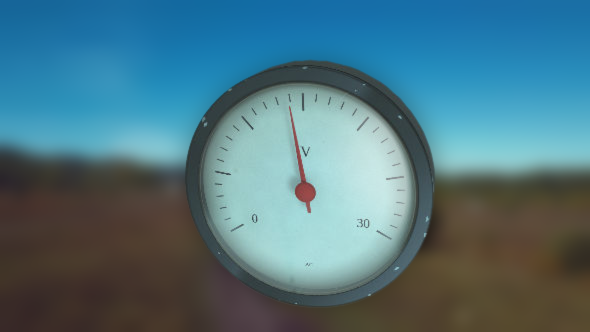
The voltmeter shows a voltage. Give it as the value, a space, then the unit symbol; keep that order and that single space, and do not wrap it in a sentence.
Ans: 14 V
